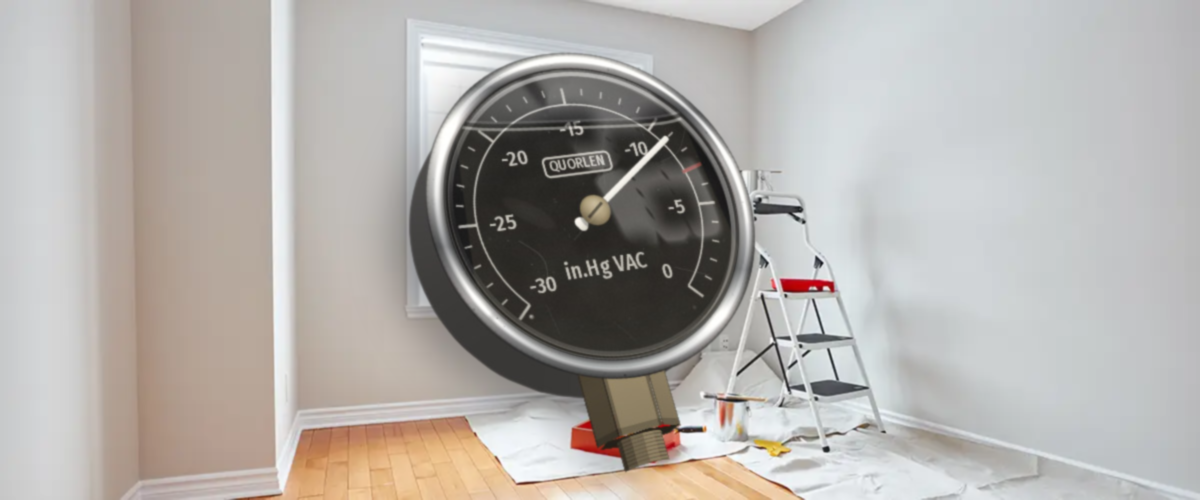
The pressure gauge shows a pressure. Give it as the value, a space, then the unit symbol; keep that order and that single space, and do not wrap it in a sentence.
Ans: -9 inHg
